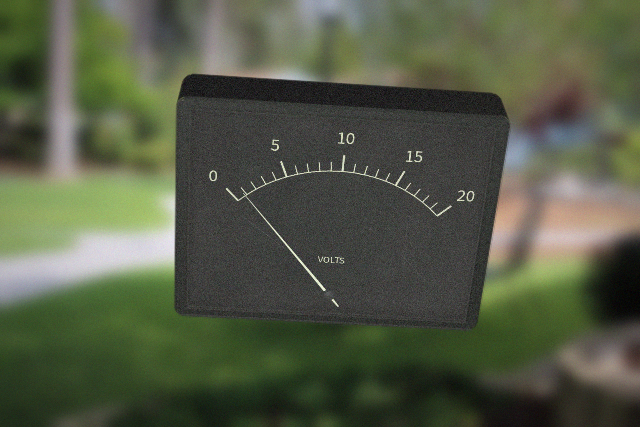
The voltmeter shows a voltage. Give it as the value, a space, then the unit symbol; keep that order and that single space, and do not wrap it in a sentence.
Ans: 1 V
